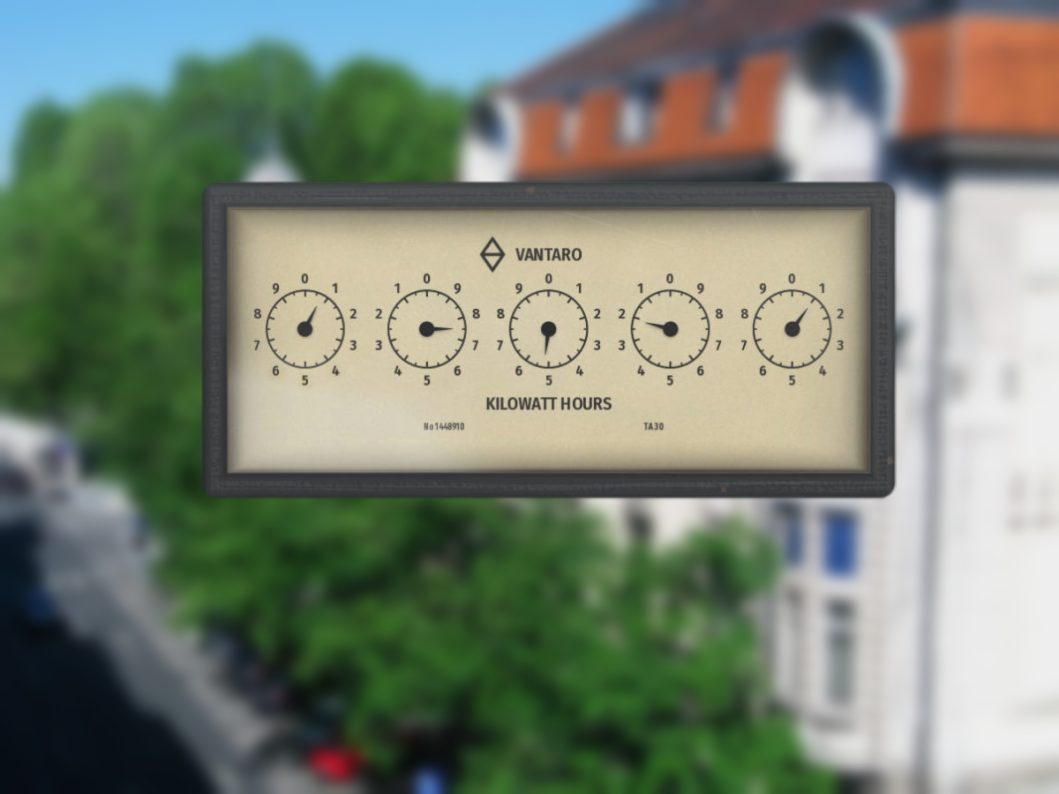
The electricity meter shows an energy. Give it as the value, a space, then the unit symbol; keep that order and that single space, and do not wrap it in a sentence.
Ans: 7521 kWh
